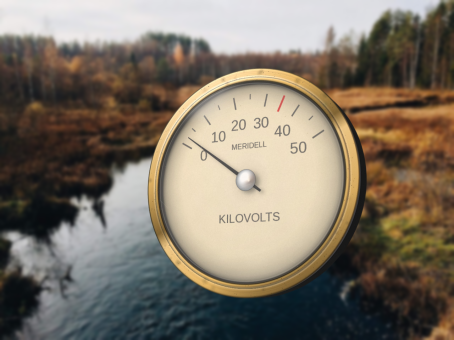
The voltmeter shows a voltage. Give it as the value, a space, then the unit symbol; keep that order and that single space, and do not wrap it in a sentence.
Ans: 2.5 kV
